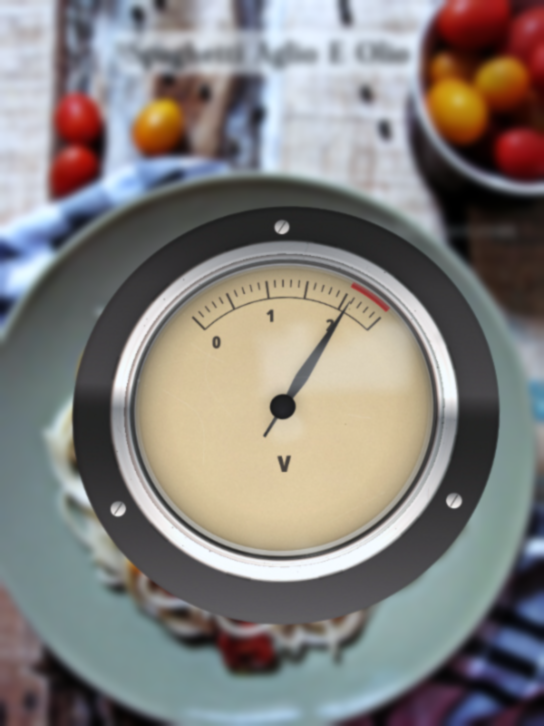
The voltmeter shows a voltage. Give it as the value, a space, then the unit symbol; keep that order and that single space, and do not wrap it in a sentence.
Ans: 2.1 V
